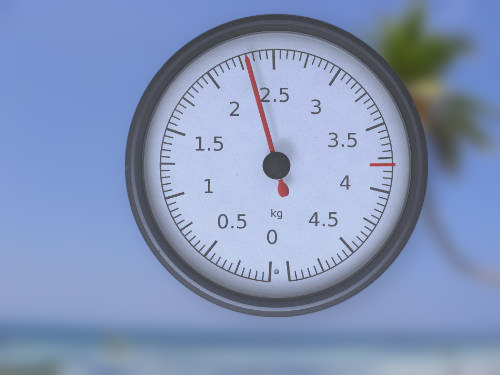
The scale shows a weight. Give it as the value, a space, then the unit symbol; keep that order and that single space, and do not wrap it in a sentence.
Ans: 2.3 kg
